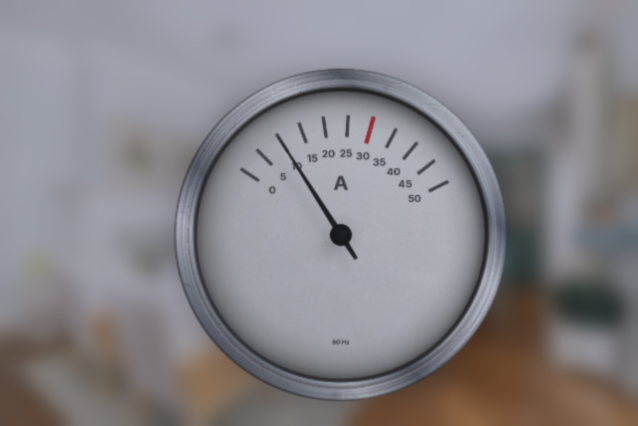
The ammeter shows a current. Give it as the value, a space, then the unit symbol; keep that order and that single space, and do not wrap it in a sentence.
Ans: 10 A
